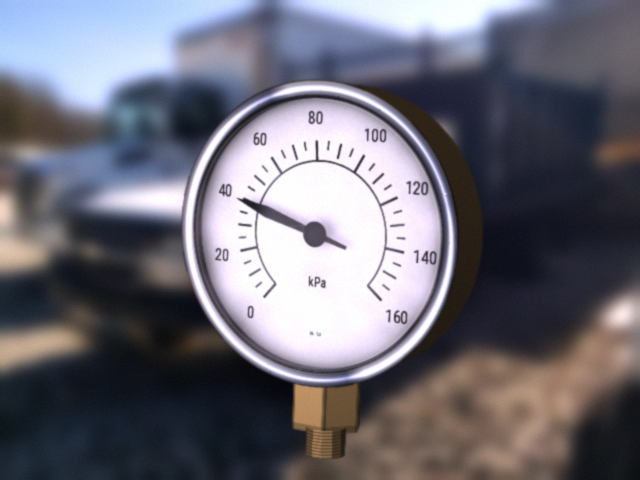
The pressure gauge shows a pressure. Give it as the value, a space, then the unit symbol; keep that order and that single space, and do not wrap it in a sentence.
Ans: 40 kPa
